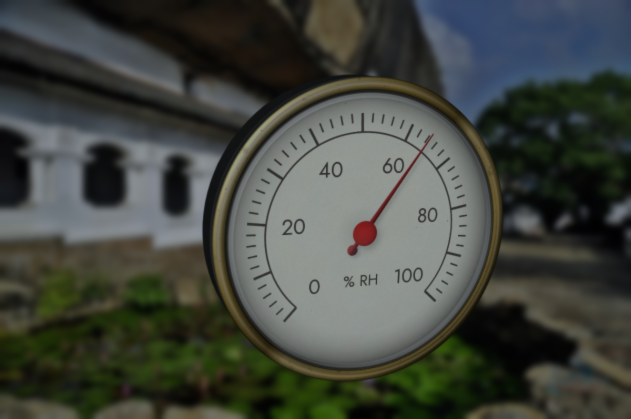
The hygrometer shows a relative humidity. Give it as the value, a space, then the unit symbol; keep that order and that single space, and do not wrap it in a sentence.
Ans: 64 %
